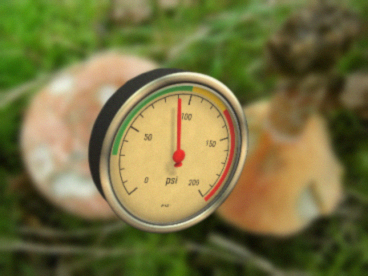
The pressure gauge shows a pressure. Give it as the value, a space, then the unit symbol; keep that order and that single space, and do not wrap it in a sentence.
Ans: 90 psi
